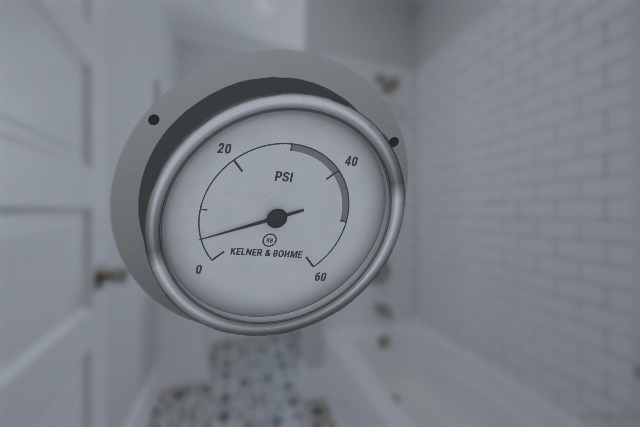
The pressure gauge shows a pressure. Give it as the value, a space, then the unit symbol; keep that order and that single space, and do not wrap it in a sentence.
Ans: 5 psi
